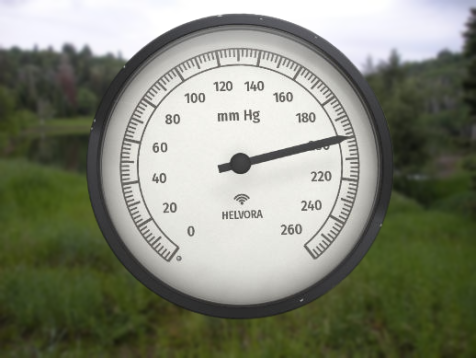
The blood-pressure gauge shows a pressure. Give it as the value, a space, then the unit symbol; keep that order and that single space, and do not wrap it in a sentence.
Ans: 200 mmHg
